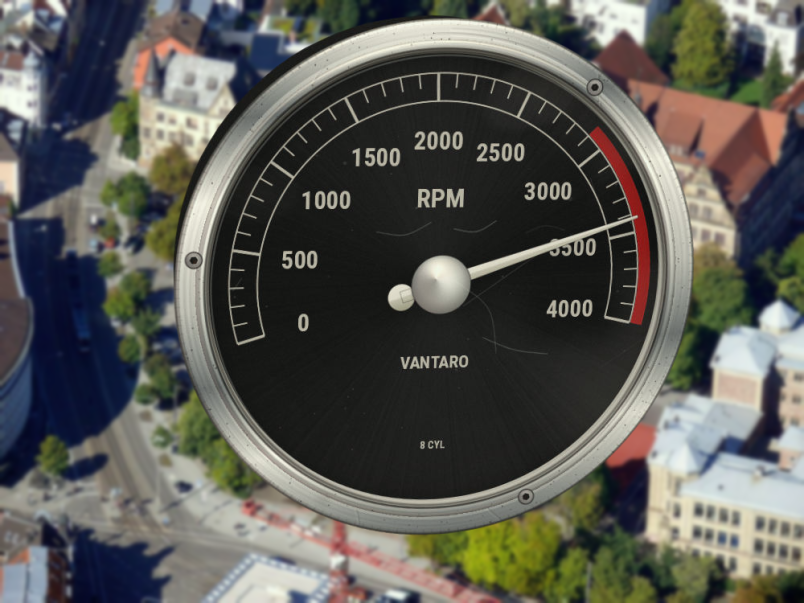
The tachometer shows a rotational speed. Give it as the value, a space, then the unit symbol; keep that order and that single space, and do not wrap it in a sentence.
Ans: 3400 rpm
